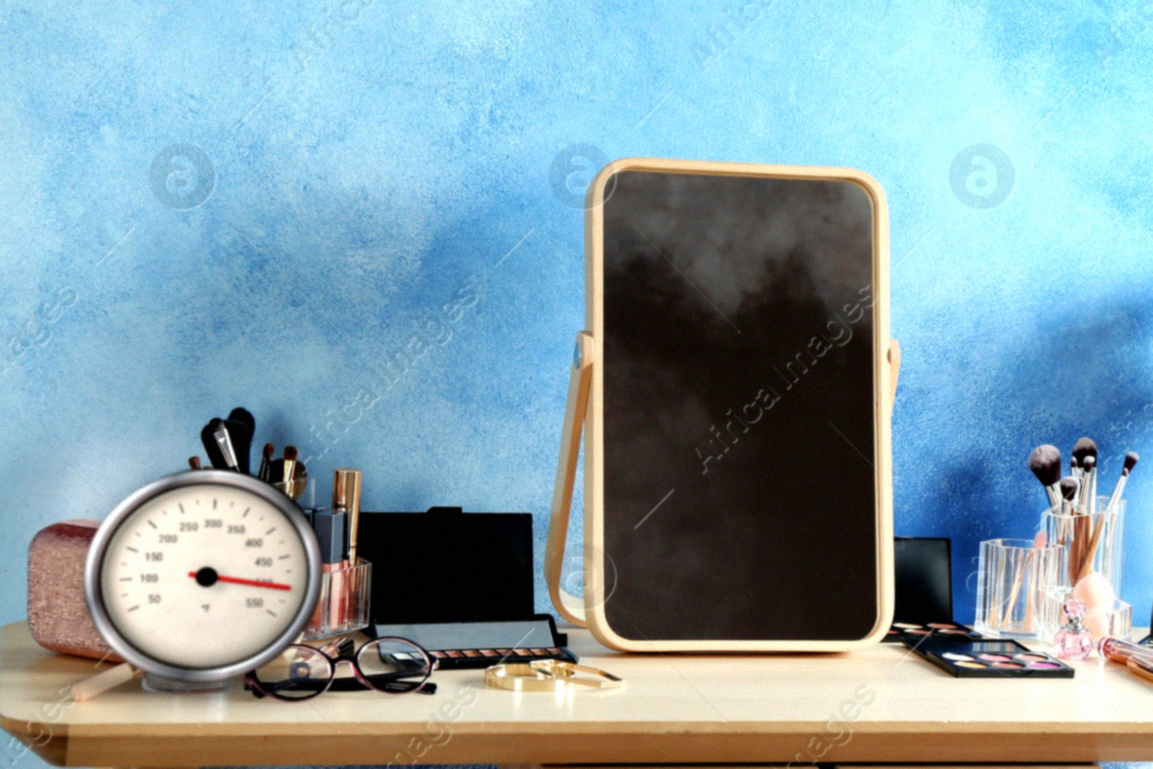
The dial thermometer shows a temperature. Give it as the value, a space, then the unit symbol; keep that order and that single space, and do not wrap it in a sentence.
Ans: 500 °F
